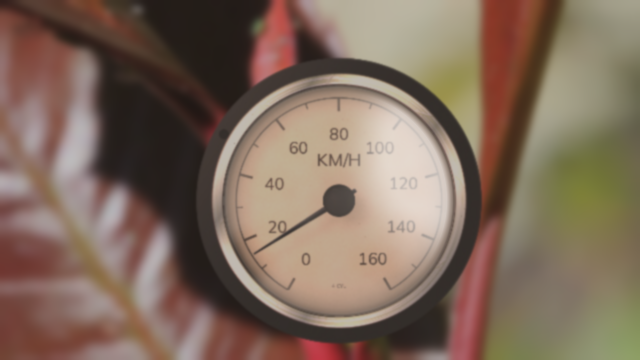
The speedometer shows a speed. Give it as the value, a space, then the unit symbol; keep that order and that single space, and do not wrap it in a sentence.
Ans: 15 km/h
